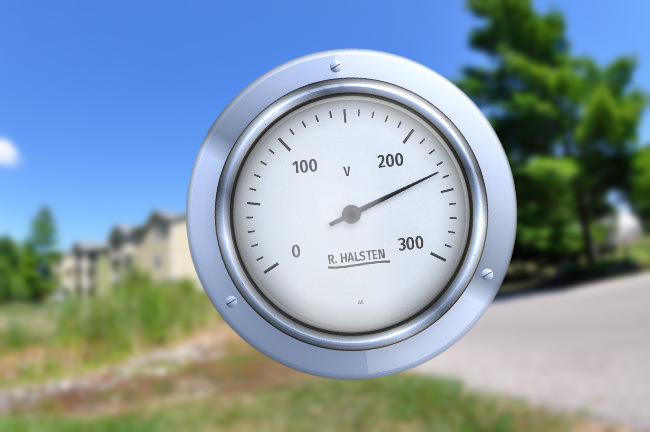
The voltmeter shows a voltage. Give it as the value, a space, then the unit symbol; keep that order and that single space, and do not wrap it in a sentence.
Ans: 235 V
